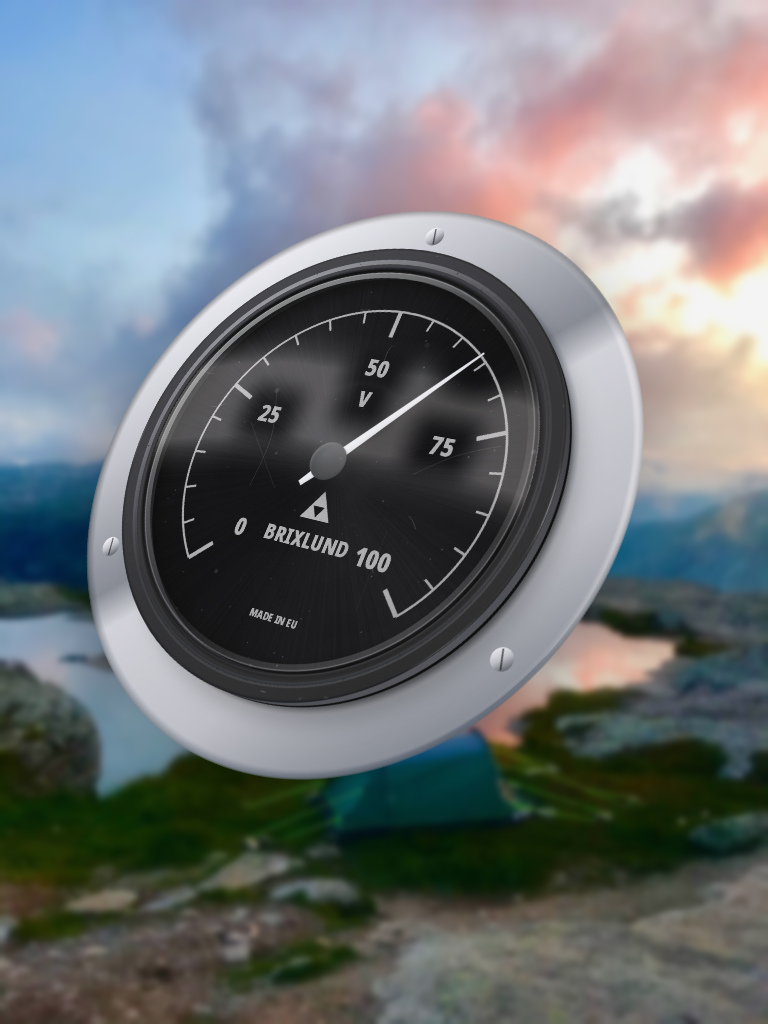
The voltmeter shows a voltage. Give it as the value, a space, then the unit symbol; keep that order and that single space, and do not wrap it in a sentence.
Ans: 65 V
